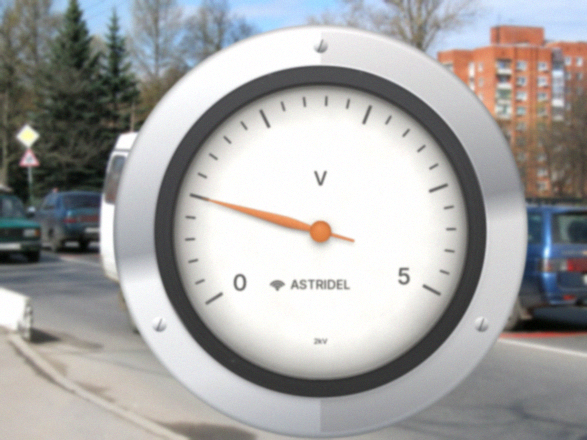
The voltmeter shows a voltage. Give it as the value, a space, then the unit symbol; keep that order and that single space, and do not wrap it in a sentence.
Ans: 1 V
